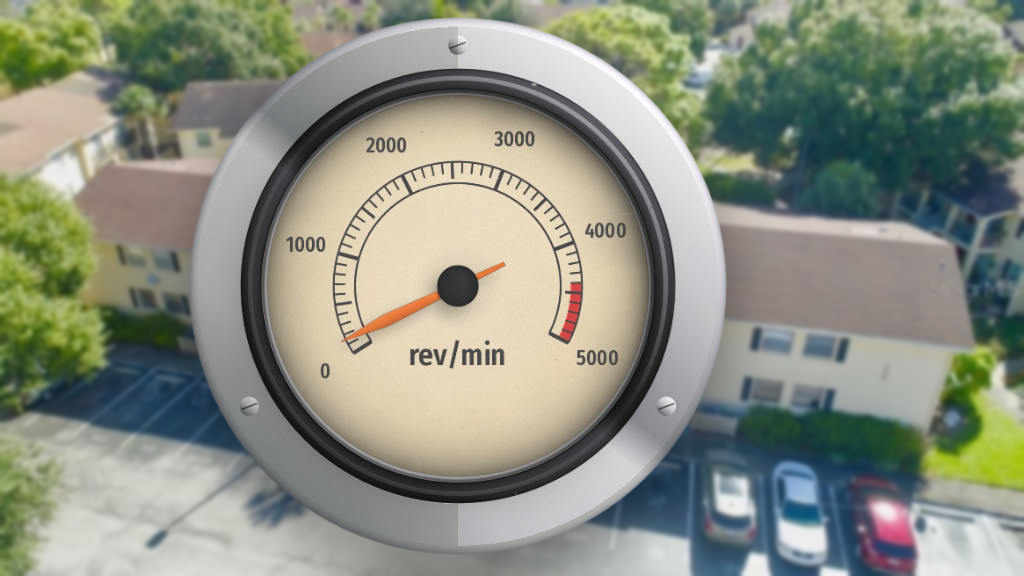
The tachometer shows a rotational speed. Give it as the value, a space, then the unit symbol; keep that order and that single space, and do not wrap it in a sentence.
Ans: 150 rpm
